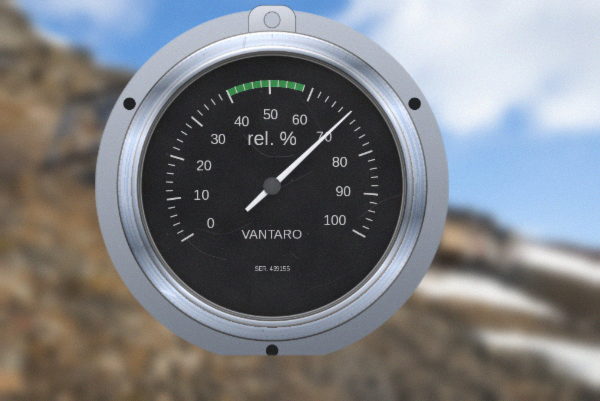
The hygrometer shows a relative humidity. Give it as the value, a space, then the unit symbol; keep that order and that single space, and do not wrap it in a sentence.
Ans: 70 %
